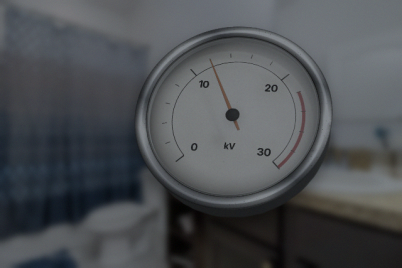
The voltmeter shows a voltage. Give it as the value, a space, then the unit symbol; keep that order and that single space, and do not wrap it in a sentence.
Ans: 12 kV
